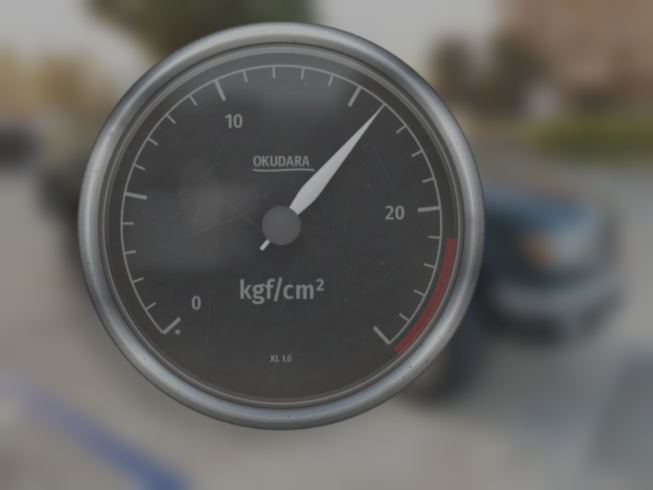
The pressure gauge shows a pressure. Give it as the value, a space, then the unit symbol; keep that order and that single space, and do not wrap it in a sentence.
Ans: 16 kg/cm²
